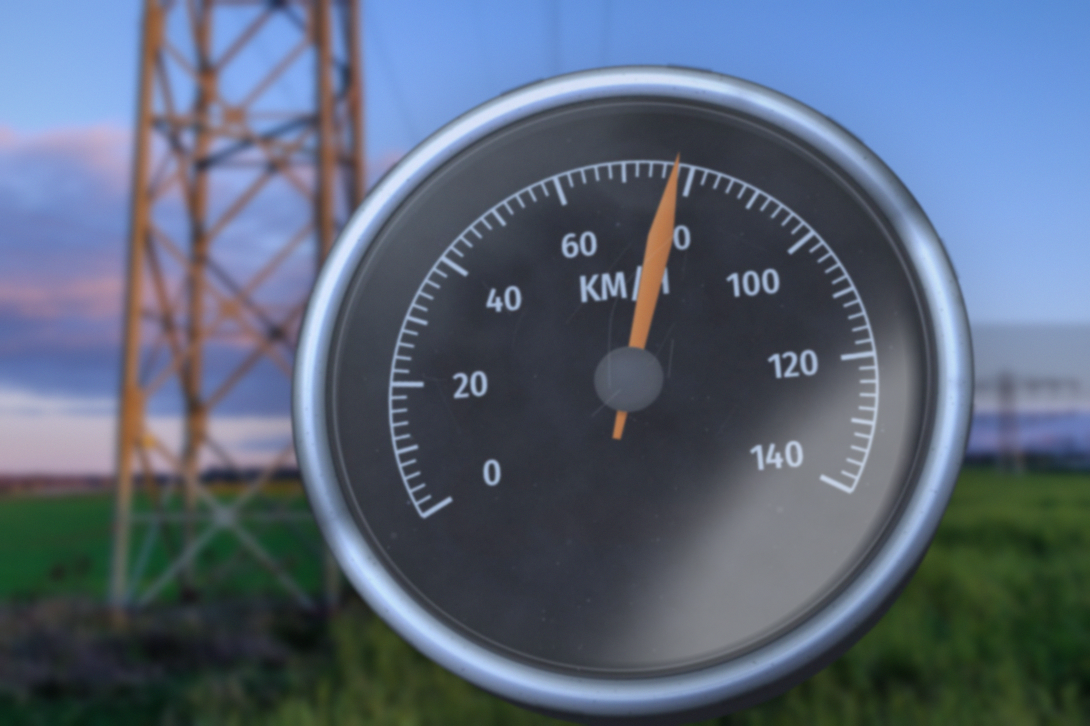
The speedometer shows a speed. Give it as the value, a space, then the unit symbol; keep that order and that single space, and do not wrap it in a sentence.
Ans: 78 km/h
